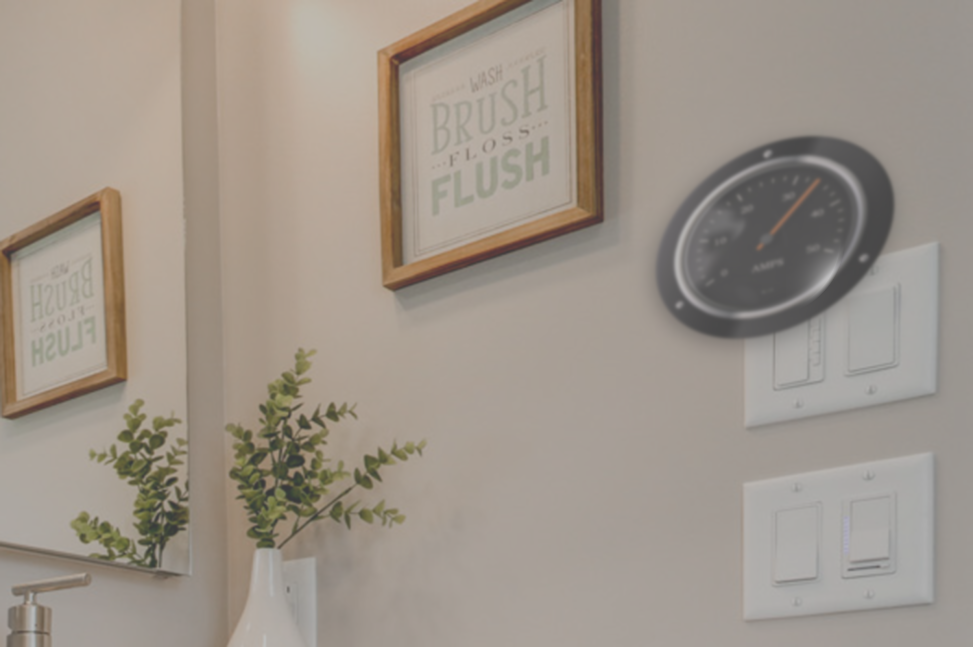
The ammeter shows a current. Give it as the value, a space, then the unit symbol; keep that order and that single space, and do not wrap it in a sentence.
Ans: 34 A
